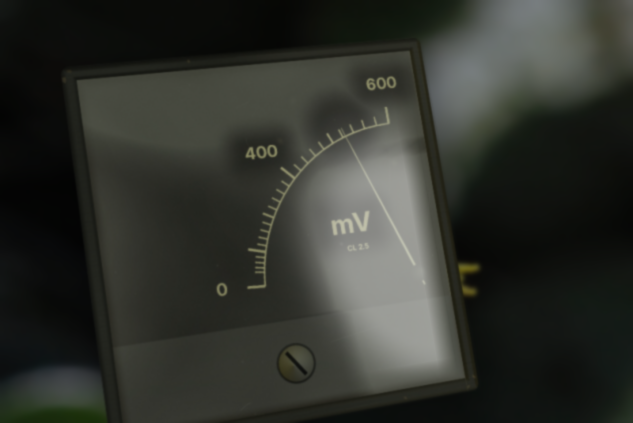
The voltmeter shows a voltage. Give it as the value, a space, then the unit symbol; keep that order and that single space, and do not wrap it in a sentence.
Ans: 520 mV
